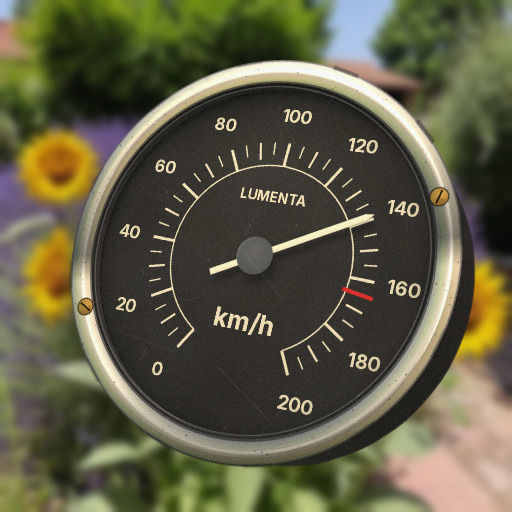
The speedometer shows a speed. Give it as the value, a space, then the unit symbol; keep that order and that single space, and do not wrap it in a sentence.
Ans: 140 km/h
